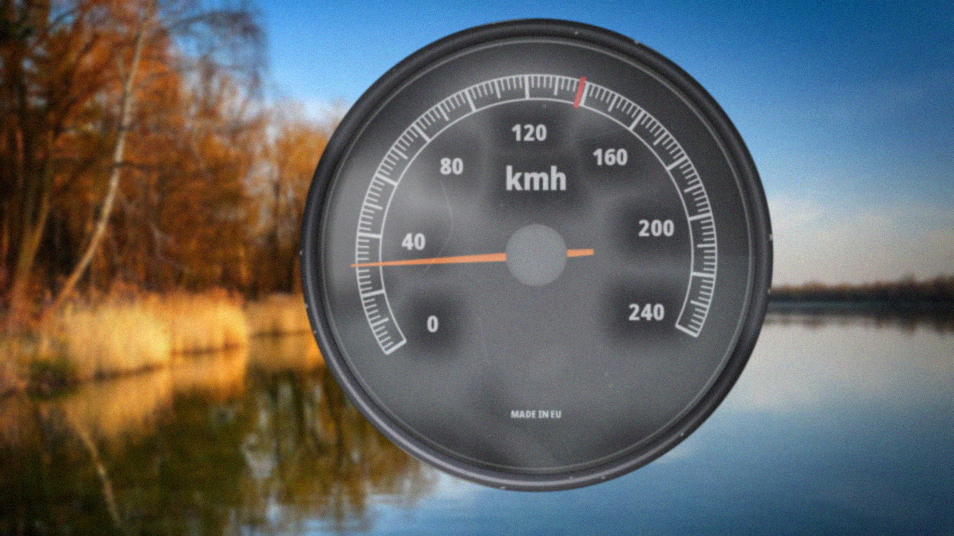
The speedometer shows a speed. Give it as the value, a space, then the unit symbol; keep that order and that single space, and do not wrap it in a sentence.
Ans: 30 km/h
